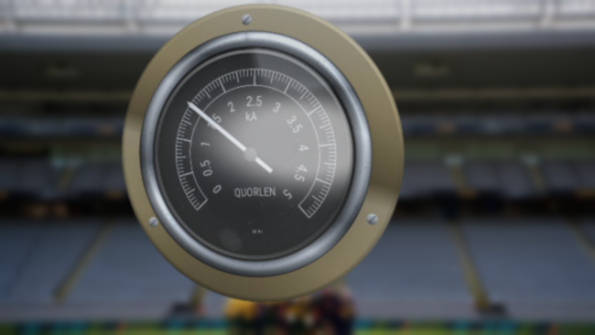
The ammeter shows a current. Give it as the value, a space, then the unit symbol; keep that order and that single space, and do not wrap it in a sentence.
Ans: 1.5 kA
